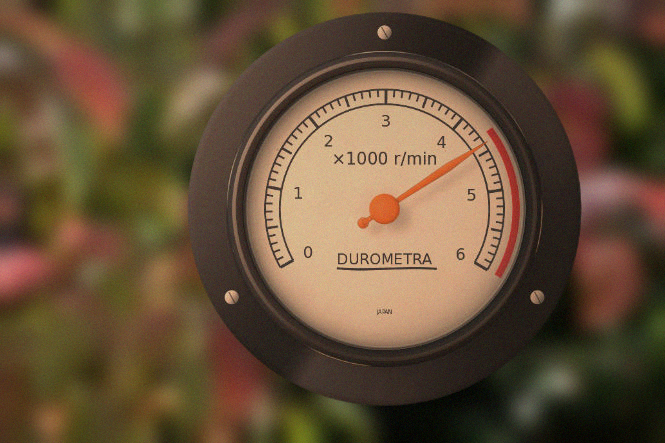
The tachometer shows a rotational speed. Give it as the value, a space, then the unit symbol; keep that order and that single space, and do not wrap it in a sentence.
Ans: 4400 rpm
